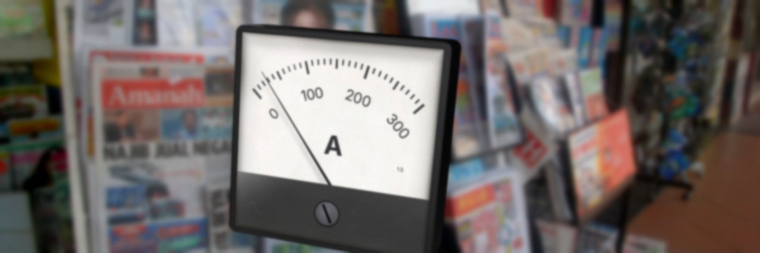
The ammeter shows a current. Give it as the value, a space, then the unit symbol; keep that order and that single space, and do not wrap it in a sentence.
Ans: 30 A
